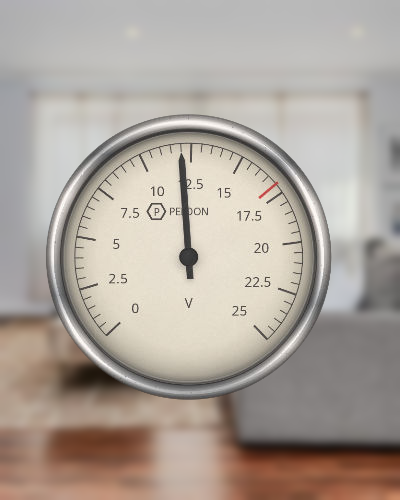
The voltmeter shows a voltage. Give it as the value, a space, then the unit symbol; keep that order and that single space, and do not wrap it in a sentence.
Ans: 12 V
